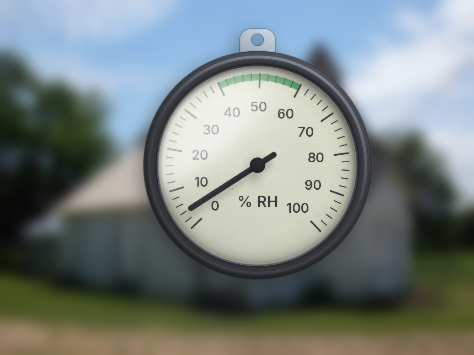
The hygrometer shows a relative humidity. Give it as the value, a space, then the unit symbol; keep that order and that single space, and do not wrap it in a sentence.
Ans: 4 %
